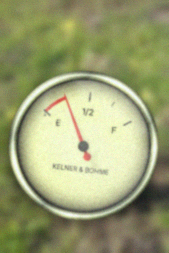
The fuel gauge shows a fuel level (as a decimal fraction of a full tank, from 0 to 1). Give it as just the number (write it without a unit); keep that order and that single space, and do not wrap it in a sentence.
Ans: 0.25
